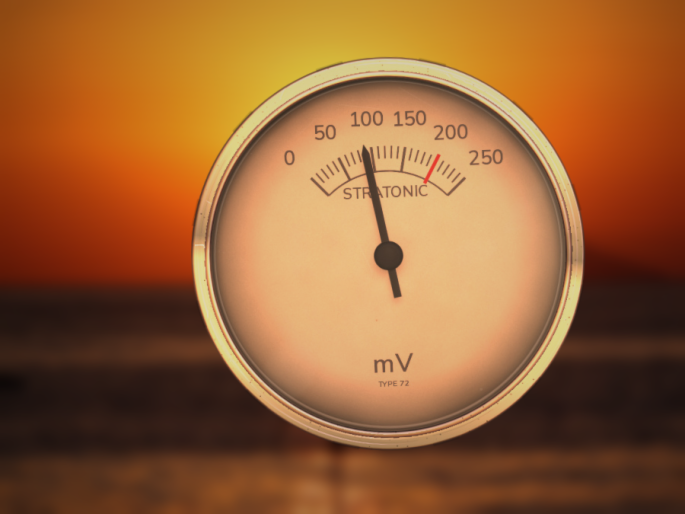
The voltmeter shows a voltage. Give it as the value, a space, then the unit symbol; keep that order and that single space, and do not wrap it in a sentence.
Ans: 90 mV
